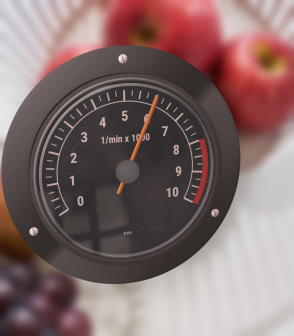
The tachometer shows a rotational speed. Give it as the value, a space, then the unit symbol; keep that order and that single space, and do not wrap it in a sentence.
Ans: 6000 rpm
